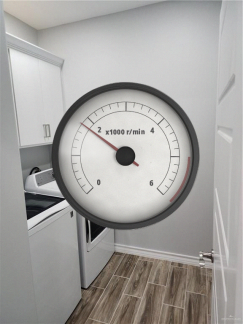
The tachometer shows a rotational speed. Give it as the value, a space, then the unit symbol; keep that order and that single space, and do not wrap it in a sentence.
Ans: 1800 rpm
